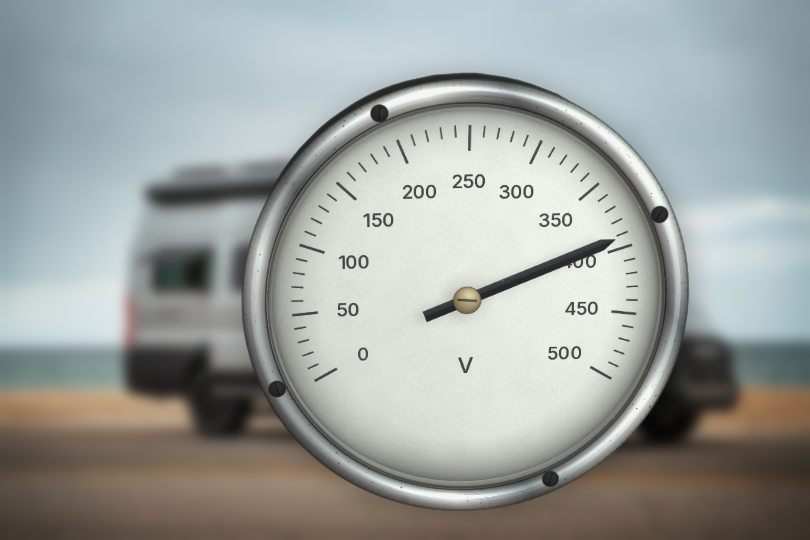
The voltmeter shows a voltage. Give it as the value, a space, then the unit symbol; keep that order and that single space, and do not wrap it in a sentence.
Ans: 390 V
